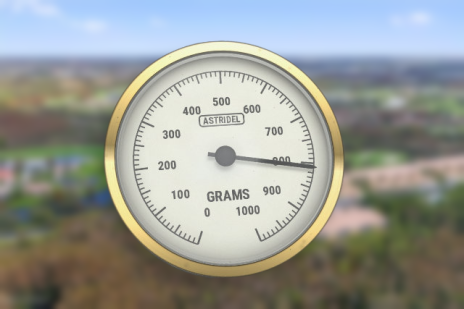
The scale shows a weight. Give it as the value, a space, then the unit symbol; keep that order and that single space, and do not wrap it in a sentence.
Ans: 810 g
